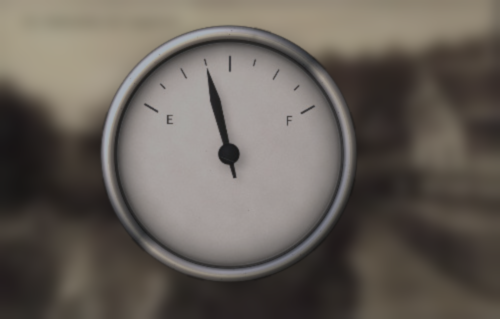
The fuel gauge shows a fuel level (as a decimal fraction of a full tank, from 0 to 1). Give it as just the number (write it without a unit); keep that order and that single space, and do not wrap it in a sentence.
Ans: 0.375
